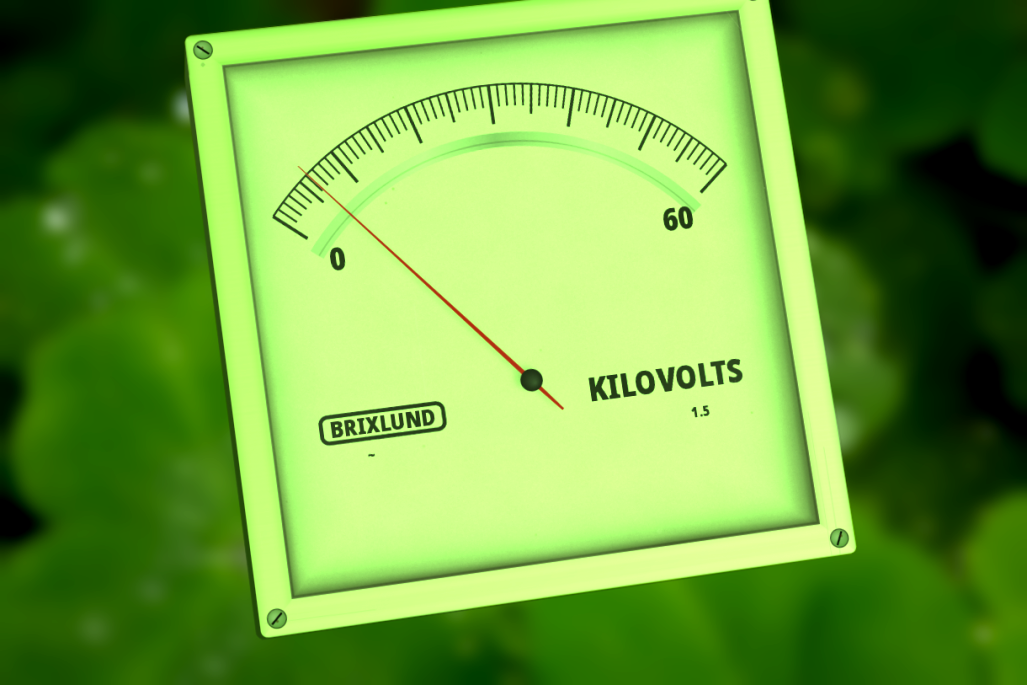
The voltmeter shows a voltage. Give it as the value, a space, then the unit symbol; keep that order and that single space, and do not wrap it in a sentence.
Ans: 6 kV
